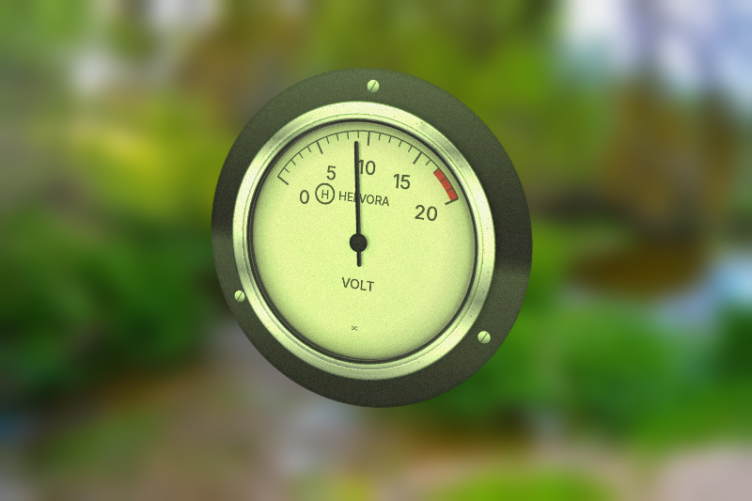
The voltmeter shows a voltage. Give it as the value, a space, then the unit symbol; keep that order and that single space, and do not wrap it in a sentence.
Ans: 9 V
